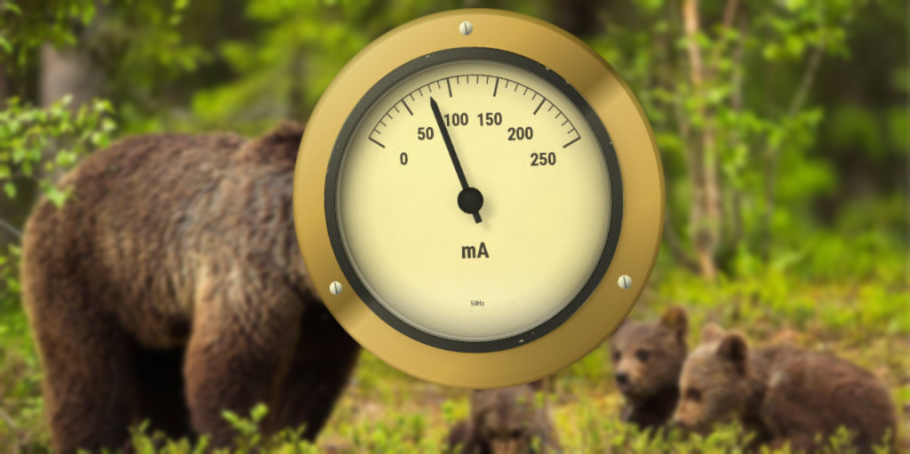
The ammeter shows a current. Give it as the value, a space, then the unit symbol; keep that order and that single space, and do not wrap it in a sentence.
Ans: 80 mA
